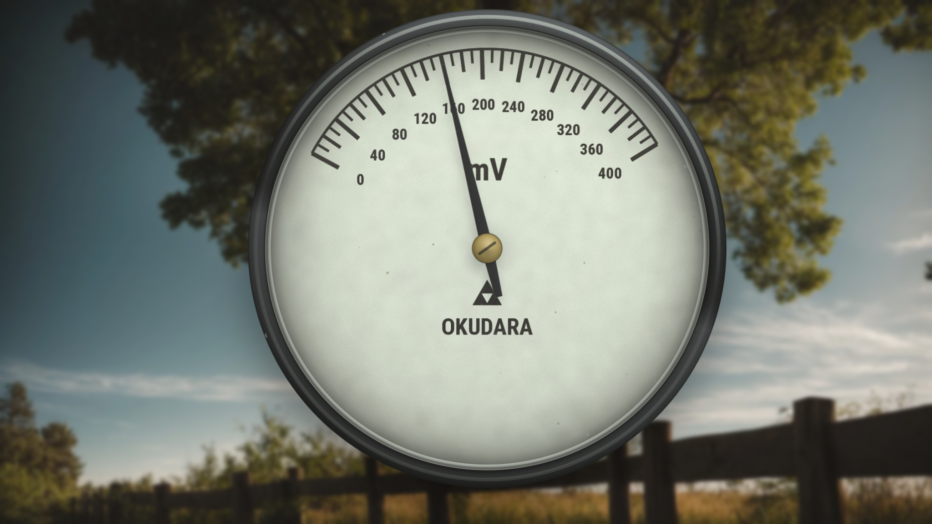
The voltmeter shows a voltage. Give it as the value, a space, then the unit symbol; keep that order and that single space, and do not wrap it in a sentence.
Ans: 160 mV
